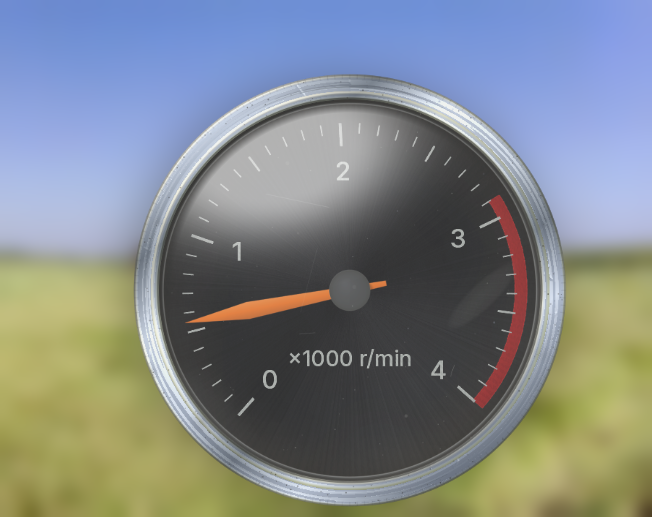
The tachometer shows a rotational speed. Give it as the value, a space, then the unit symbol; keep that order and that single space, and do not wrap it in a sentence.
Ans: 550 rpm
